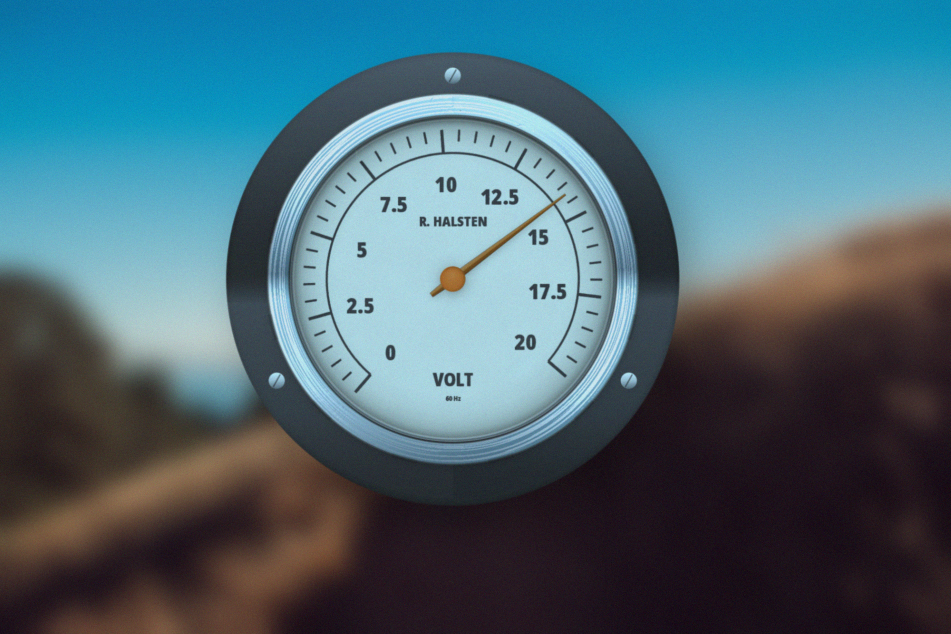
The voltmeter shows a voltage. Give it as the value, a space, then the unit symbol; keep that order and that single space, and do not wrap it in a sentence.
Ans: 14.25 V
